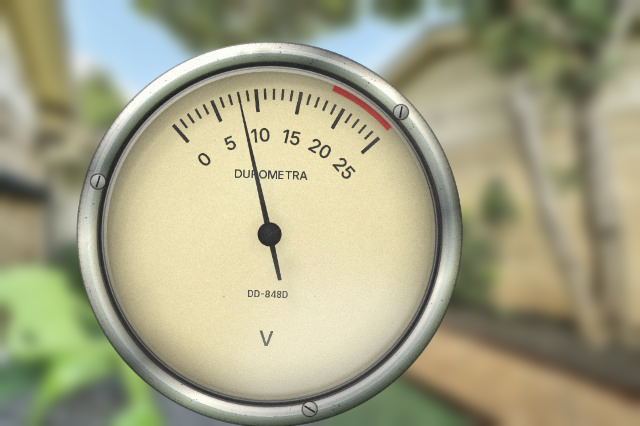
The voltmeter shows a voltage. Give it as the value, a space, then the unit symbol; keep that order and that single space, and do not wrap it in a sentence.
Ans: 8 V
